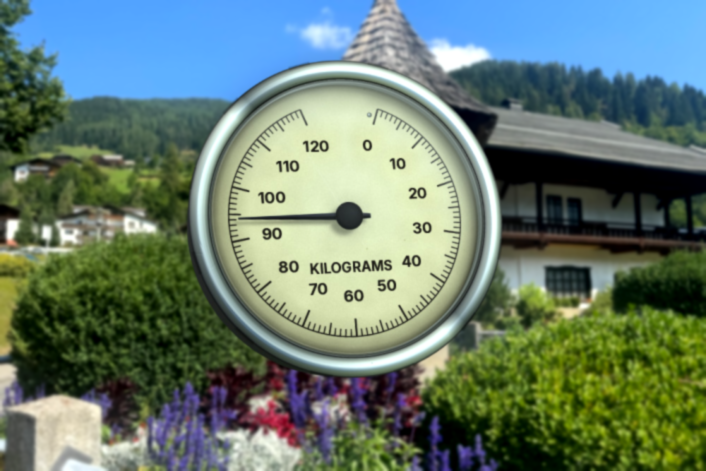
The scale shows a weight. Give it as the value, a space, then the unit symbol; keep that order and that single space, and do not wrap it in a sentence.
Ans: 94 kg
